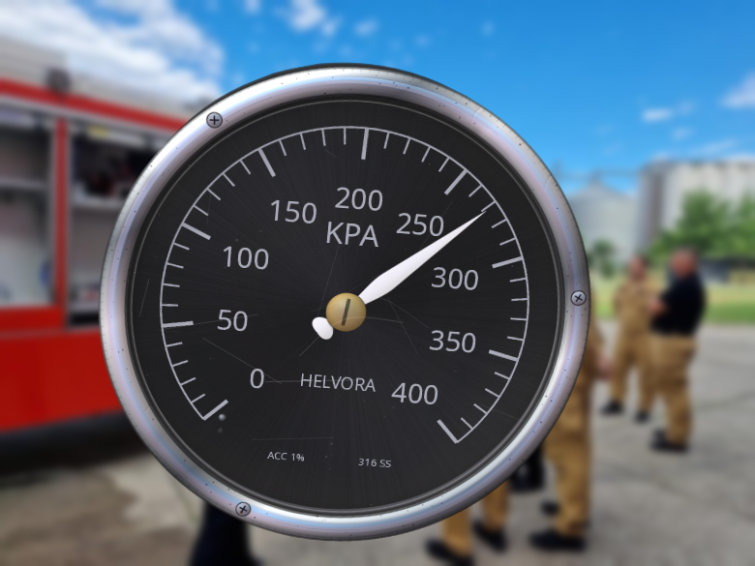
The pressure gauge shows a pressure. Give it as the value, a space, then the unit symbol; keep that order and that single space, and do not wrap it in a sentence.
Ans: 270 kPa
